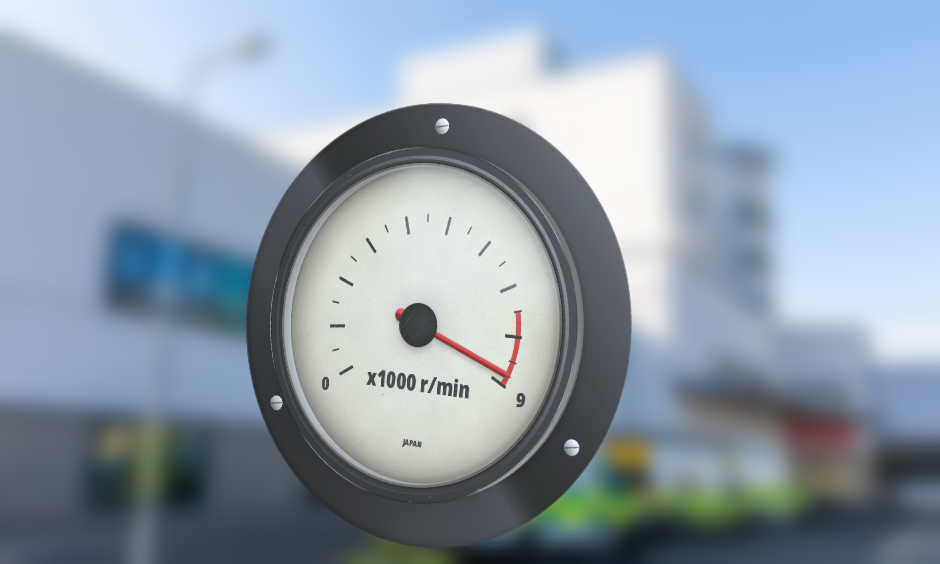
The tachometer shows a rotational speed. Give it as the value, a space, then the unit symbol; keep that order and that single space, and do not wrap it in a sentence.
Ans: 8750 rpm
